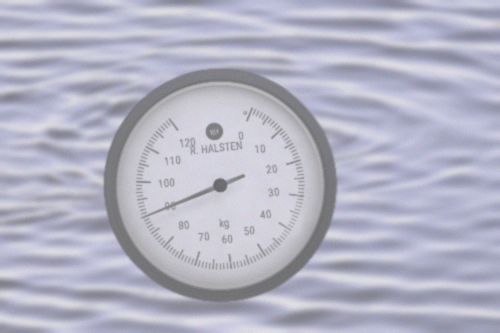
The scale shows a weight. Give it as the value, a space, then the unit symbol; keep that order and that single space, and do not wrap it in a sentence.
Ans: 90 kg
